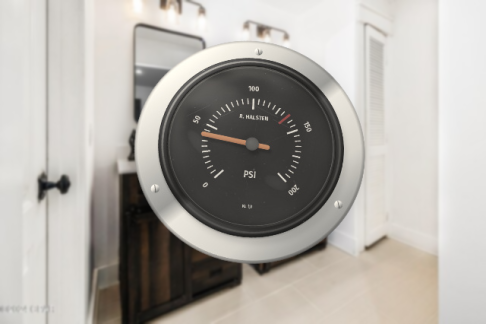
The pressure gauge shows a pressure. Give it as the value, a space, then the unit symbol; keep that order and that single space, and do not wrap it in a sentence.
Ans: 40 psi
